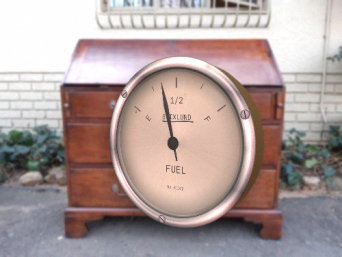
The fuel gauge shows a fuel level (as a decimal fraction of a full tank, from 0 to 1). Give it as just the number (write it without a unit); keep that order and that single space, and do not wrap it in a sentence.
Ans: 0.375
